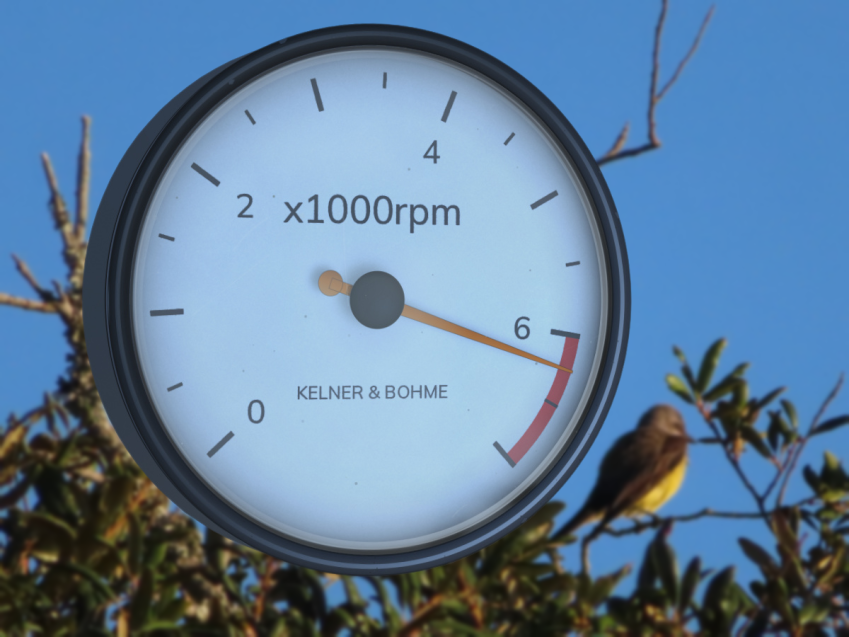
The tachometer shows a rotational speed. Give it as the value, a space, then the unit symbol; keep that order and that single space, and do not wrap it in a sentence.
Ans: 6250 rpm
